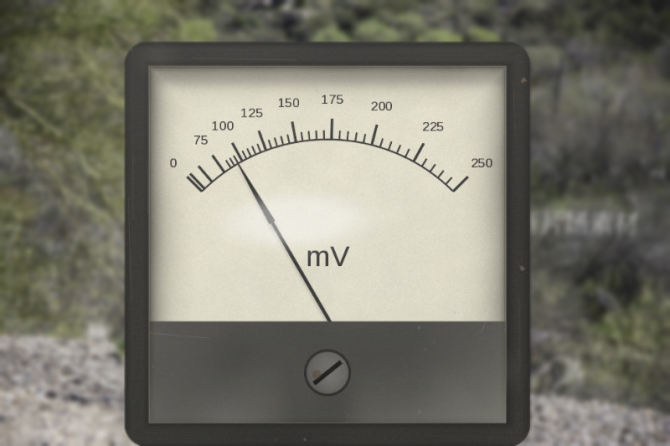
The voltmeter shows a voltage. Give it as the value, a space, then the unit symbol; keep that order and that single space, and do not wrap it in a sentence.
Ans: 95 mV
